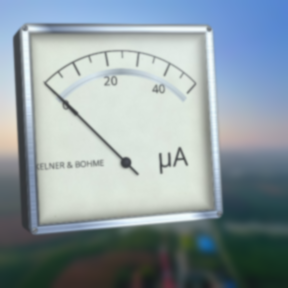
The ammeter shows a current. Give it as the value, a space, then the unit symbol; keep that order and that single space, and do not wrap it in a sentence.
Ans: 0 µA
